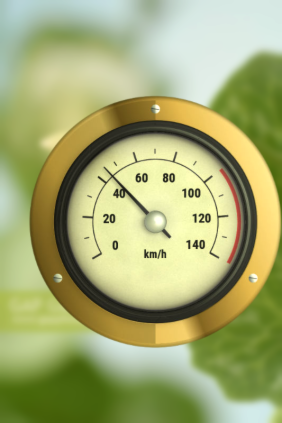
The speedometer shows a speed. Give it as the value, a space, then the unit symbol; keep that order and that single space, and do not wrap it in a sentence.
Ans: 45 km/h
